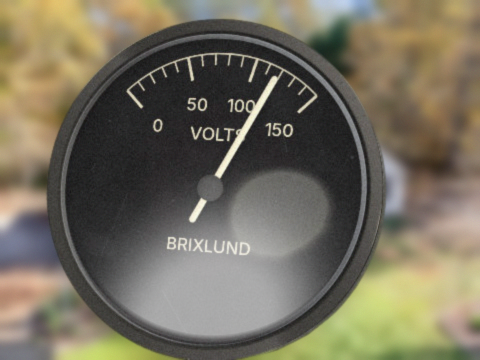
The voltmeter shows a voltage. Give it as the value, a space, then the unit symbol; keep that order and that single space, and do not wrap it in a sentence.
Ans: 120 V
